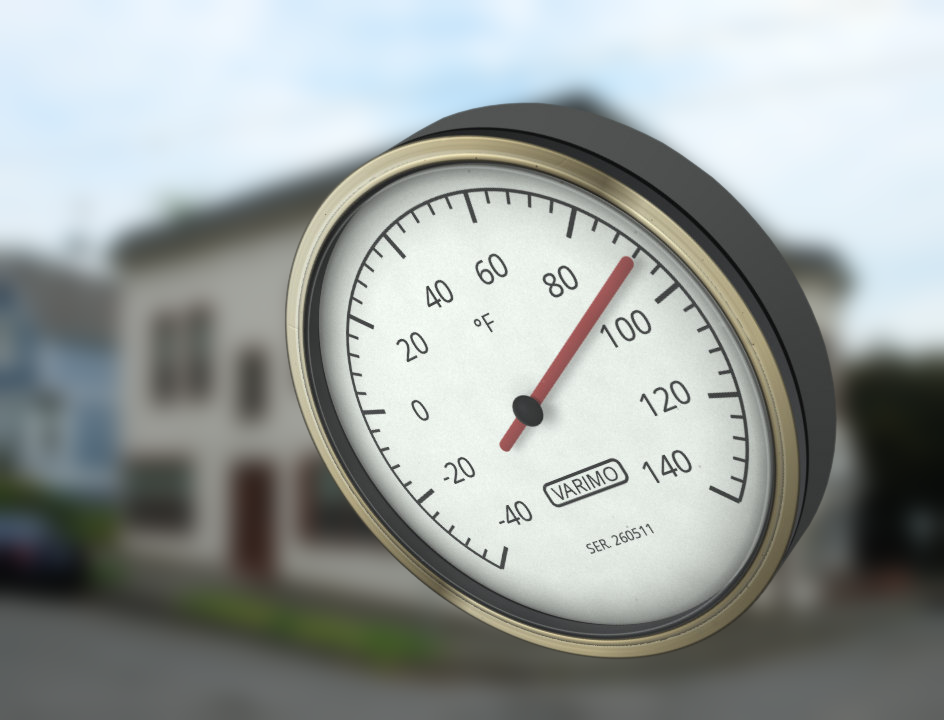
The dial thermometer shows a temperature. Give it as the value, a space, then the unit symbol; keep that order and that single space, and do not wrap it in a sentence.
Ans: 92 °F
